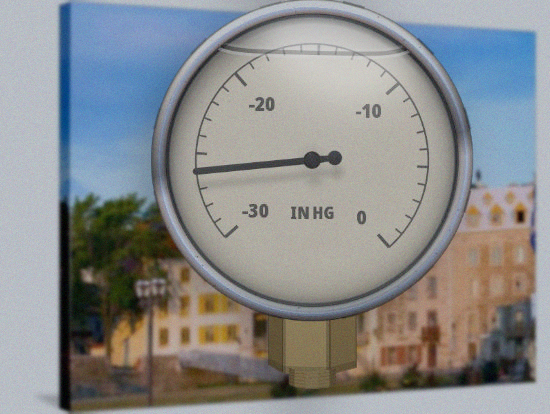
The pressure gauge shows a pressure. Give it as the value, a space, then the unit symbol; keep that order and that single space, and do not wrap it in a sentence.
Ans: -26 inHg
